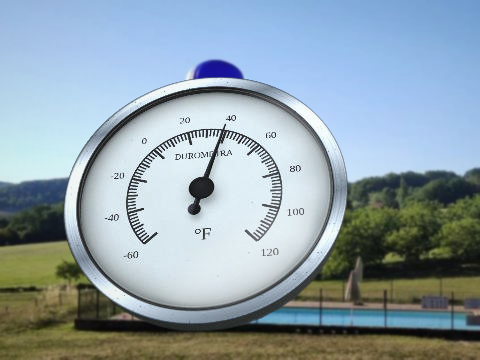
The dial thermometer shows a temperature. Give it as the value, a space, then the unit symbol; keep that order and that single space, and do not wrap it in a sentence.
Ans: 40 °F
